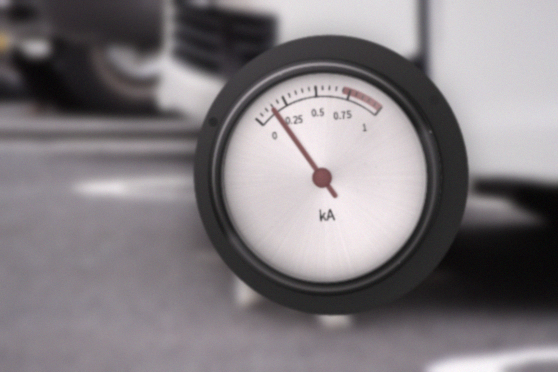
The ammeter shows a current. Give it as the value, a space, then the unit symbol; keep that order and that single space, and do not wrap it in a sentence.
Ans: 0.15 kA
